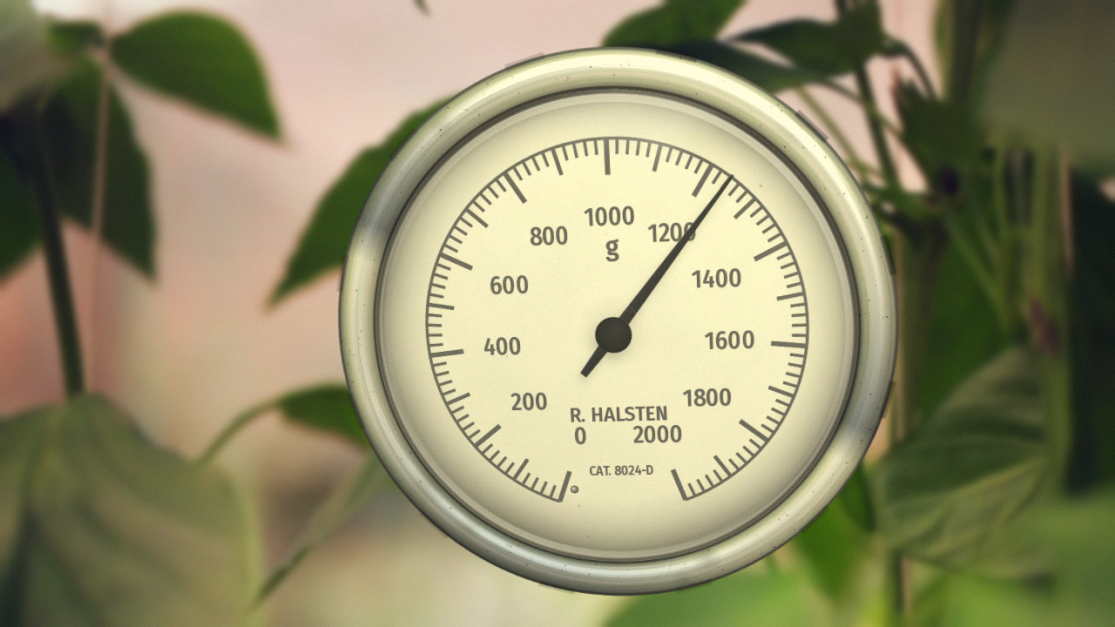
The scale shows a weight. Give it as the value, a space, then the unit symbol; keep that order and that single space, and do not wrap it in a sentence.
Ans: 1240 g
